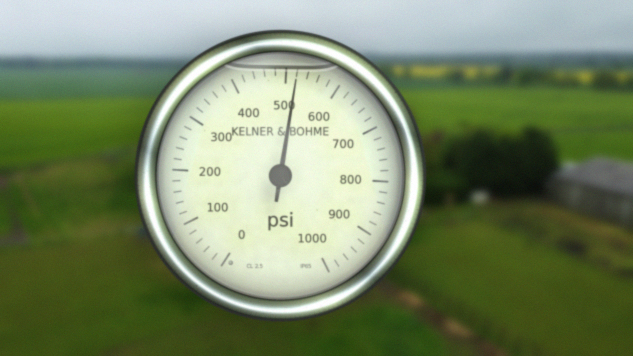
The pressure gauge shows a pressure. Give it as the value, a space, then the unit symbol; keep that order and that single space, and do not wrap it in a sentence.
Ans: 520 psi
